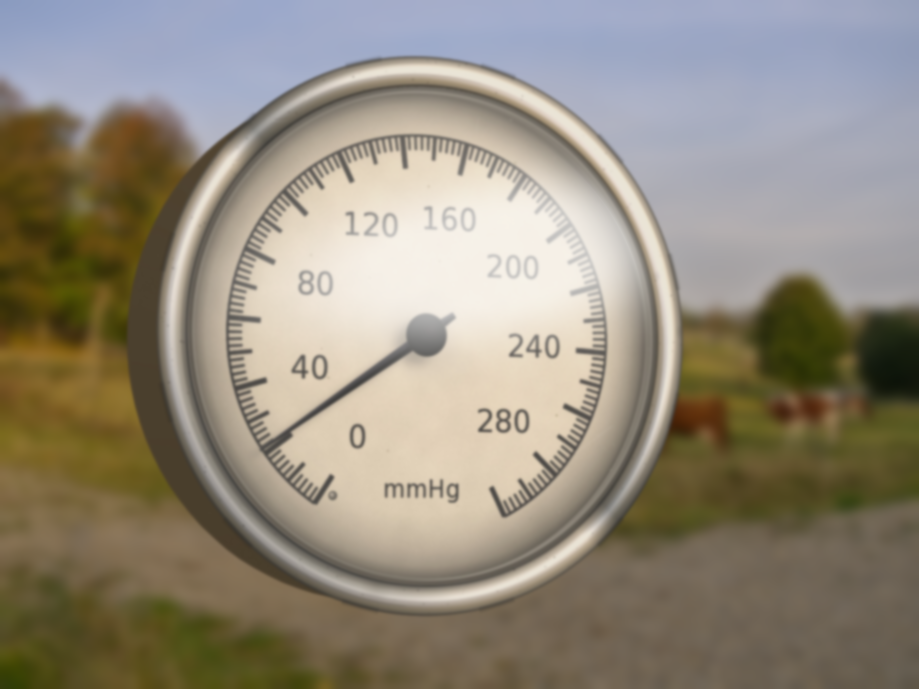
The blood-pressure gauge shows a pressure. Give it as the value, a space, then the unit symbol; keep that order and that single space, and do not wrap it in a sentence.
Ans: 22 mmHg
